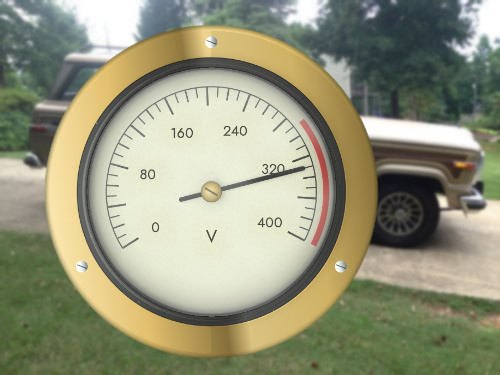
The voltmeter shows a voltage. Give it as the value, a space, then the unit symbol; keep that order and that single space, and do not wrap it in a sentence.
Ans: 330 V
